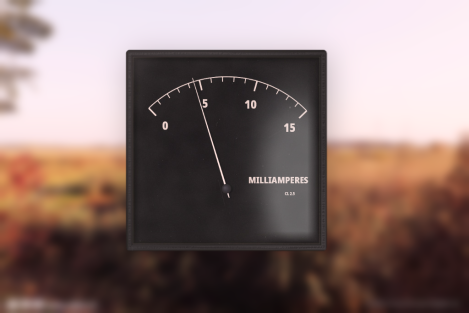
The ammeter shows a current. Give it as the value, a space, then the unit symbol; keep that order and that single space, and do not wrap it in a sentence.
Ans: 4.5 mA
